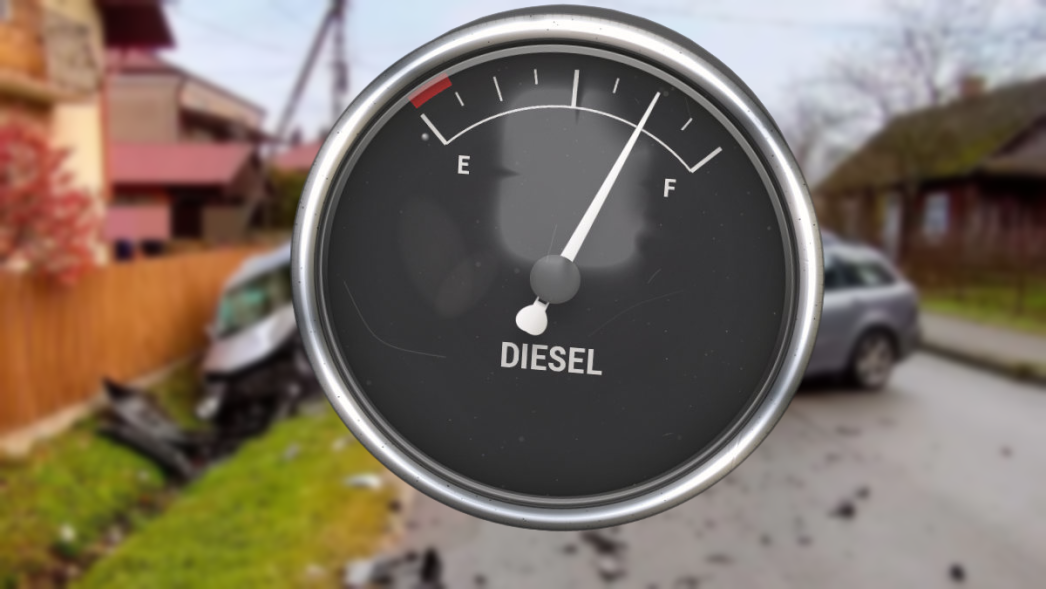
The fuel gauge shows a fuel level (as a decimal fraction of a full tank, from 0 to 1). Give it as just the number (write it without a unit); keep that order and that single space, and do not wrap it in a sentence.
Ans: 0.75
